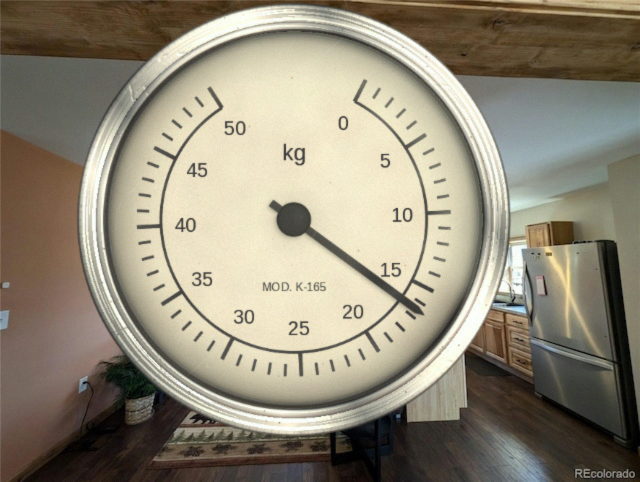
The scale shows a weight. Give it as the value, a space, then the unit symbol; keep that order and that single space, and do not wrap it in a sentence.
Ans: 16.5 kg
